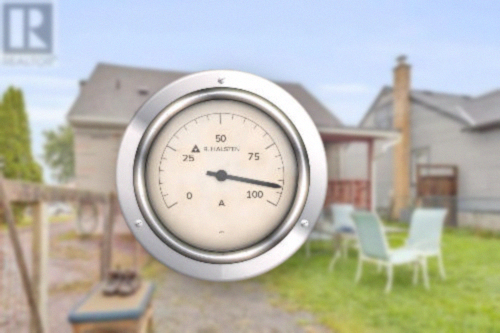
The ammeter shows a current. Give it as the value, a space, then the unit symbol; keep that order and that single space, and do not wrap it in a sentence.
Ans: 92.5 A
